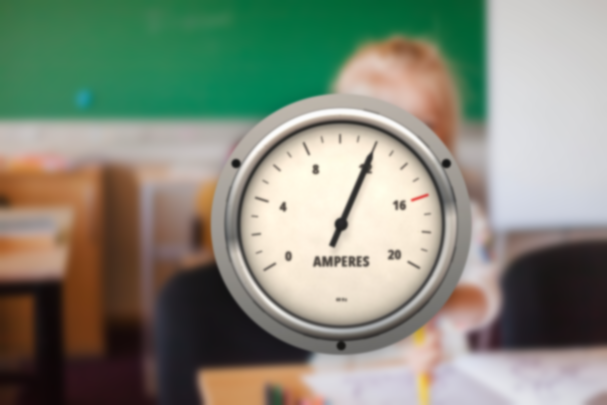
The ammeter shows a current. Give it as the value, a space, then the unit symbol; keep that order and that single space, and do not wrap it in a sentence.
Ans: 12 A
